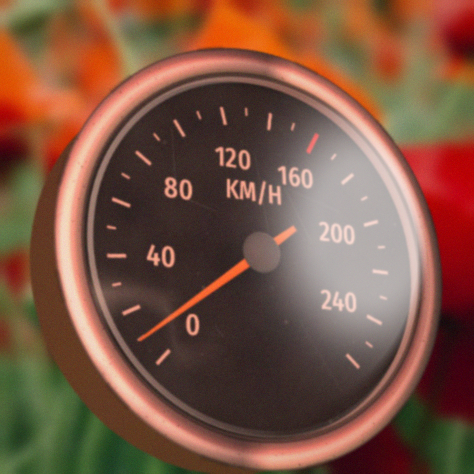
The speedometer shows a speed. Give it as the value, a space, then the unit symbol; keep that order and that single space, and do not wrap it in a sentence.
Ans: 10 km/h
